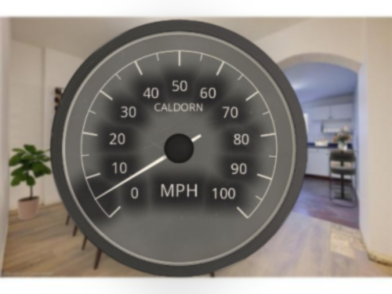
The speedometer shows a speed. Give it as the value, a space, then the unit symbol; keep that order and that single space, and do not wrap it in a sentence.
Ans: 5 mph
